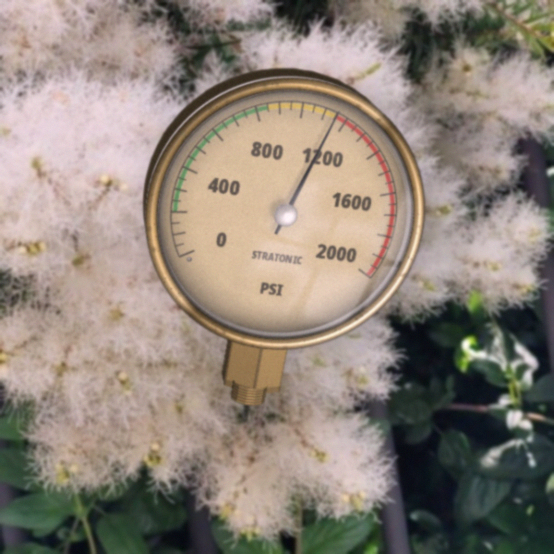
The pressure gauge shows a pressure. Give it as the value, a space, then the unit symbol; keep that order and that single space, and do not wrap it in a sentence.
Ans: 1150 psi
